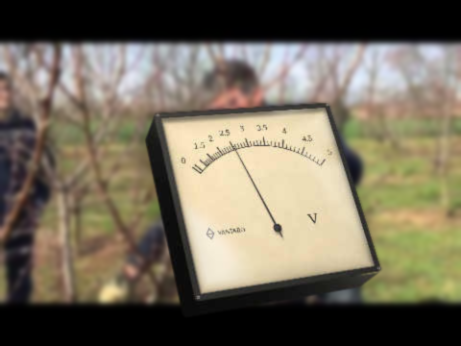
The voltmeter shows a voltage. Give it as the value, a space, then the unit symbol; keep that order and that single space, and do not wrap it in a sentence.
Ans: 2.5 V
